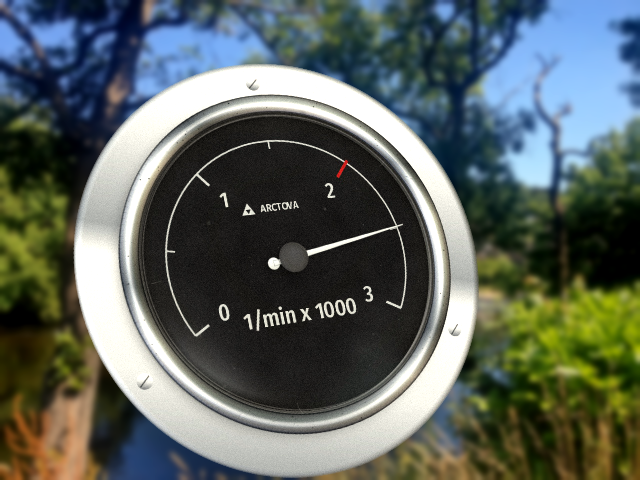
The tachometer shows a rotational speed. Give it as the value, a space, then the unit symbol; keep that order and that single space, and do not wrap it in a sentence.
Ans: 2500 rpm
